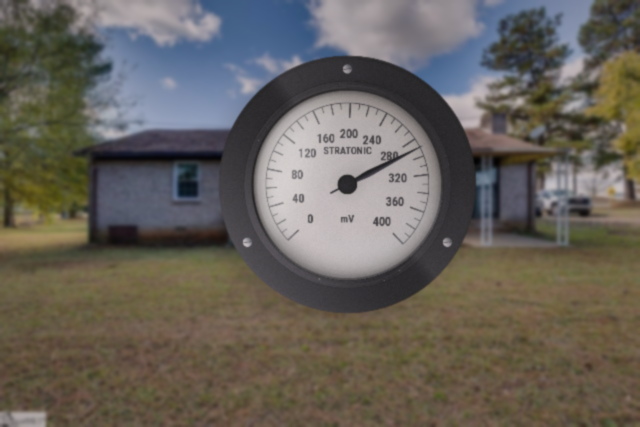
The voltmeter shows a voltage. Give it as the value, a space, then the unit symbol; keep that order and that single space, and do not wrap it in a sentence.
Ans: 290 mV
